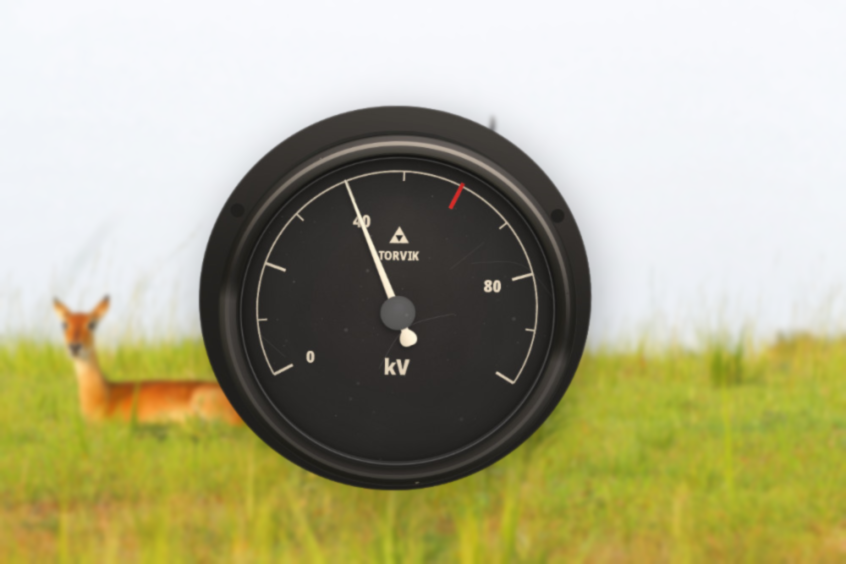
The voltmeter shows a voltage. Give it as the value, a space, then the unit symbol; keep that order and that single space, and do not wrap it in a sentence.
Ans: 40 kV
